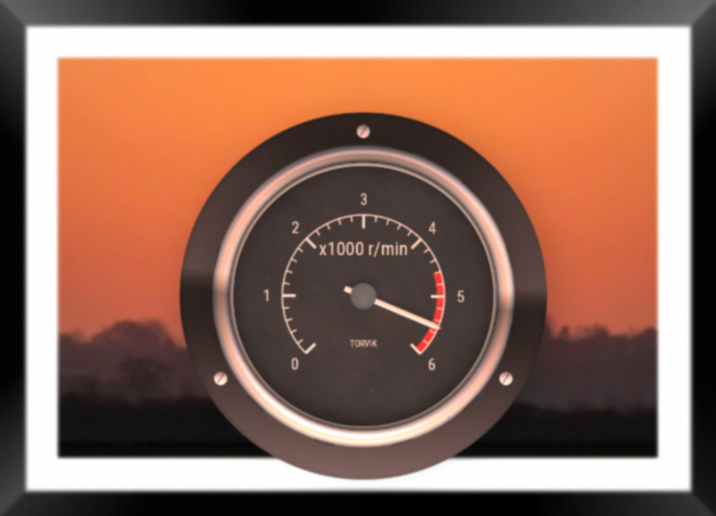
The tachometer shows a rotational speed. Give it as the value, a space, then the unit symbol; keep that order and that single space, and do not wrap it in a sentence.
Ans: 5500 rpm
